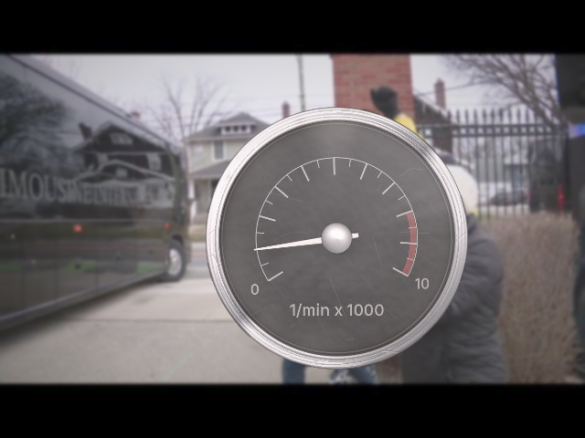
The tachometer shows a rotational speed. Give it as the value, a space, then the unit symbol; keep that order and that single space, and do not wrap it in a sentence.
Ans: 1000 rpm
